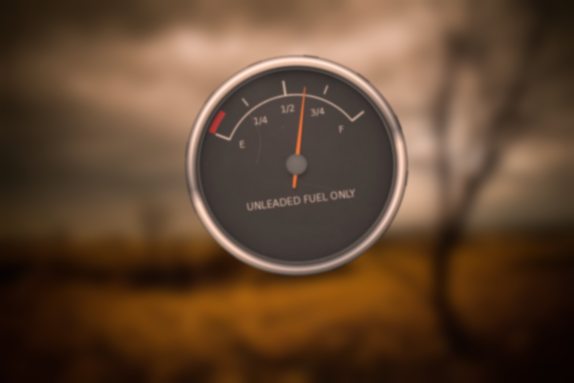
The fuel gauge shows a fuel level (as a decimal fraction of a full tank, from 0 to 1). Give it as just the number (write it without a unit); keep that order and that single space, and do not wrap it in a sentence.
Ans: 0.625
